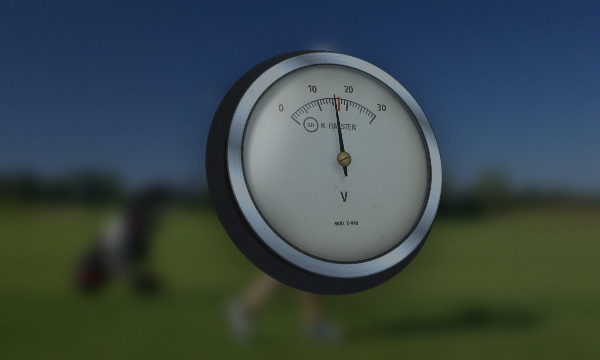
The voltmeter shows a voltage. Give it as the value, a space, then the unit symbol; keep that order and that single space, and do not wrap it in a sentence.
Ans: 15 V
